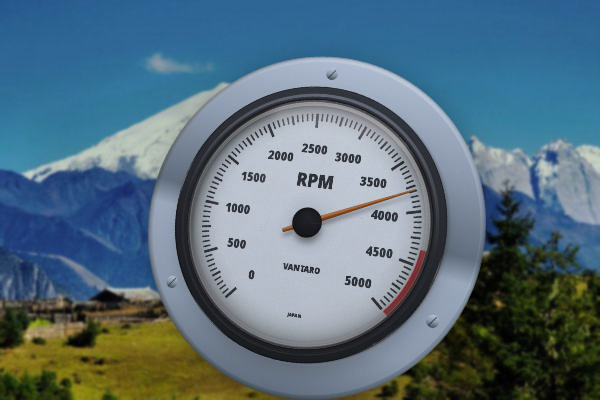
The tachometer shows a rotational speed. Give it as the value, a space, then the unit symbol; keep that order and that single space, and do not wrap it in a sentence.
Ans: 3800 rpm
